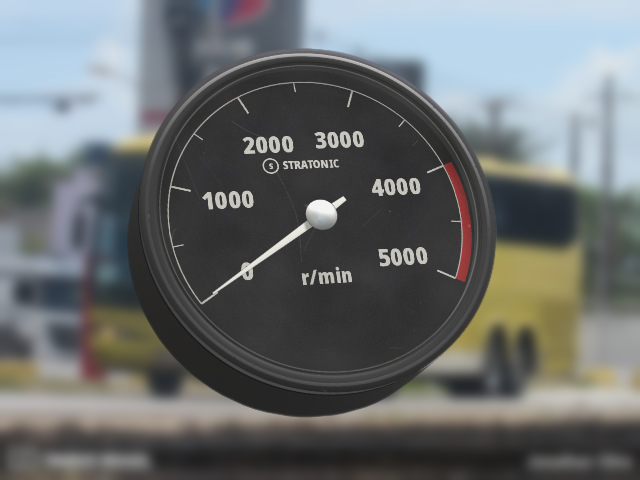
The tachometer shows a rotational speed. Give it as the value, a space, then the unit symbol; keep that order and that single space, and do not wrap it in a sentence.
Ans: 0 rpm
